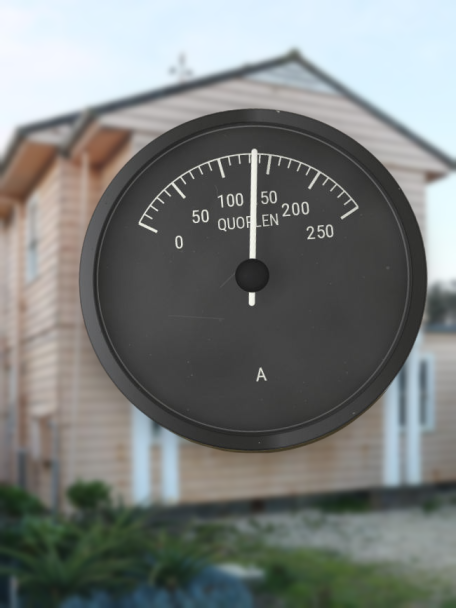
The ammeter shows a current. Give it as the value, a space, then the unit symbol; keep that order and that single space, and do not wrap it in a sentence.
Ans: 135 A
